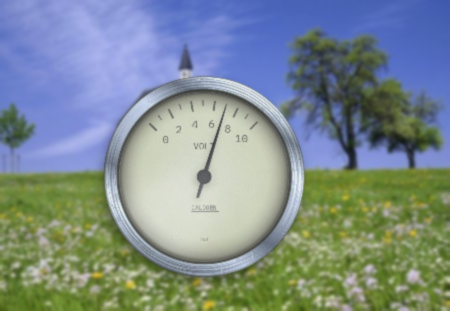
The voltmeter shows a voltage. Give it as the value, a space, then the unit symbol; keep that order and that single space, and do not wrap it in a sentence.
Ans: 7 V
